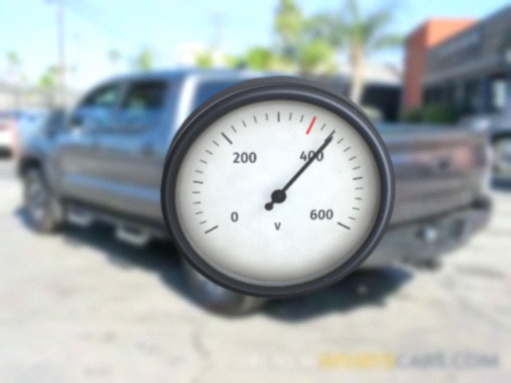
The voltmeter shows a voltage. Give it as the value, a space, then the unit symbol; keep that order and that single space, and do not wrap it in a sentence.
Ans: 400 V
